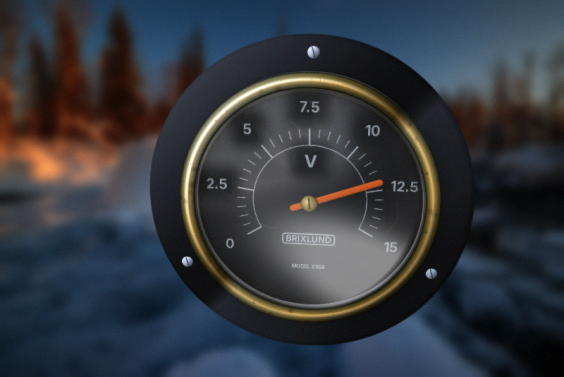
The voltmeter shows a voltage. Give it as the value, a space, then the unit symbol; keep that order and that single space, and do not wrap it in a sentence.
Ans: 12 V
